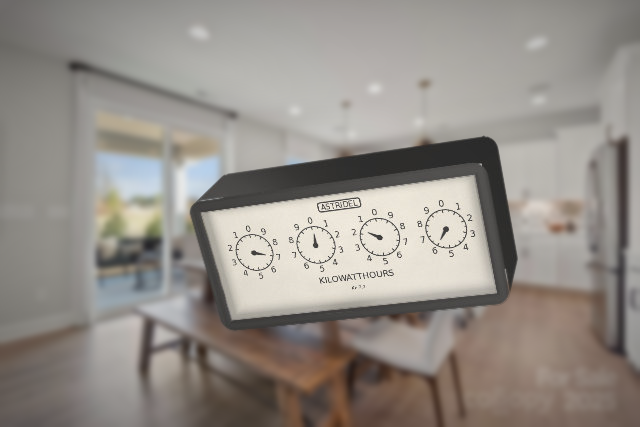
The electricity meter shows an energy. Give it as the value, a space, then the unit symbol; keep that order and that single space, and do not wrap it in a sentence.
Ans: 7016 kWh
